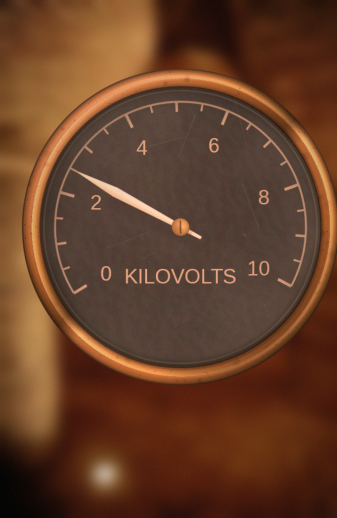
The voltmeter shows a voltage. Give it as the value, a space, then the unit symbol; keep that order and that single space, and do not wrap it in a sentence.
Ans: 2.5 kV
